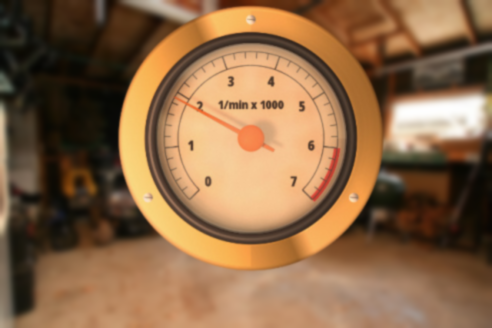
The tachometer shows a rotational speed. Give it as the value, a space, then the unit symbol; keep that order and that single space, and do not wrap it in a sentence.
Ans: 1900 rpm
